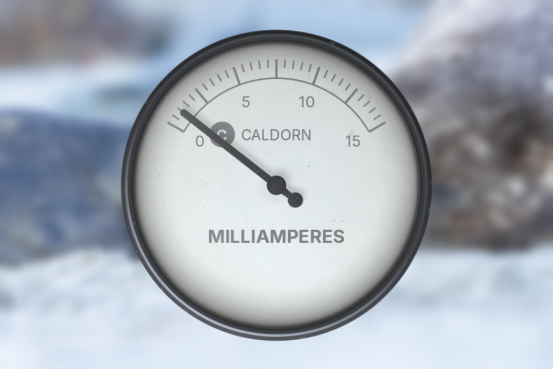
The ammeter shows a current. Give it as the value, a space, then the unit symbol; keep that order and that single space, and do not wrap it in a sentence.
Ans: 1 mA
